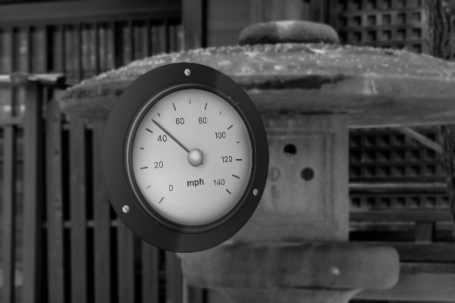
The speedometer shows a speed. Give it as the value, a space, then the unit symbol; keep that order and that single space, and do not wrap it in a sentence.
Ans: 45 mph
